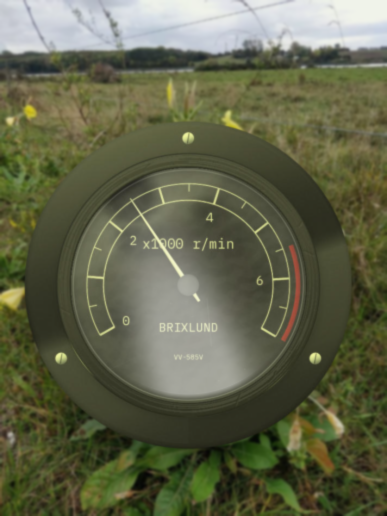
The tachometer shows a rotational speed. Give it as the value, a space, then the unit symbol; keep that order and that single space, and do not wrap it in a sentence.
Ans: 2500 rpm
